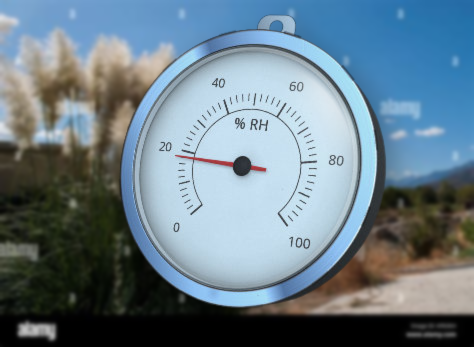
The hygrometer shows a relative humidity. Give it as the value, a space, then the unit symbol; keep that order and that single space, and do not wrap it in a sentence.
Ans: 18 %
